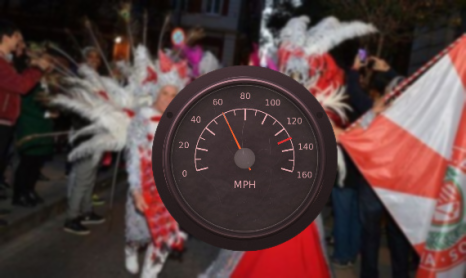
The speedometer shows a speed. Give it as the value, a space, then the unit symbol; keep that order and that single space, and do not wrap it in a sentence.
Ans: 60 mph
